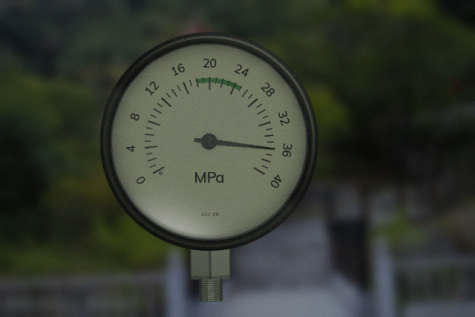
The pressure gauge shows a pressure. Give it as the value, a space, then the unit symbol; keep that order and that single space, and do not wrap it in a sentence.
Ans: 36 MPa
